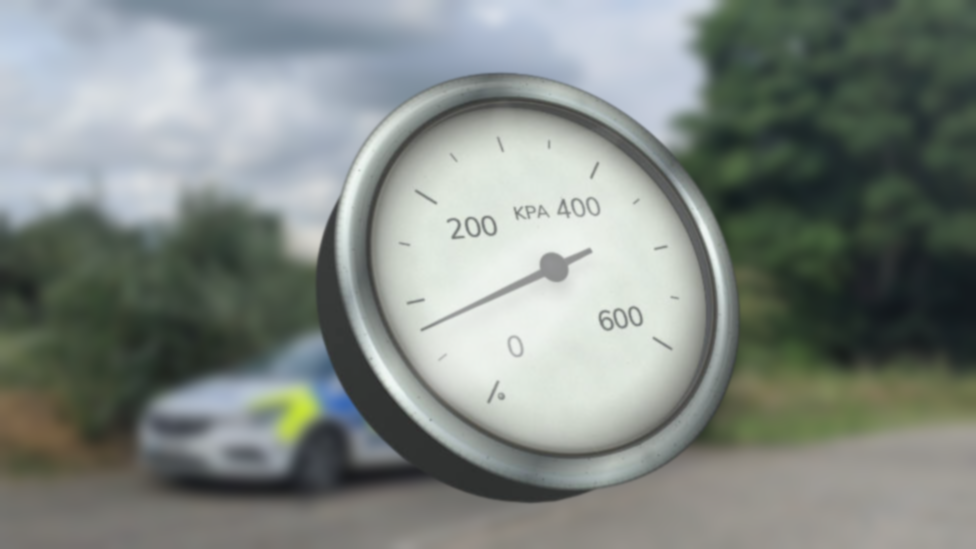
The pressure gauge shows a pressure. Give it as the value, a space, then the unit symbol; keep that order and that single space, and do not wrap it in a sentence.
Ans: 75 kPa
